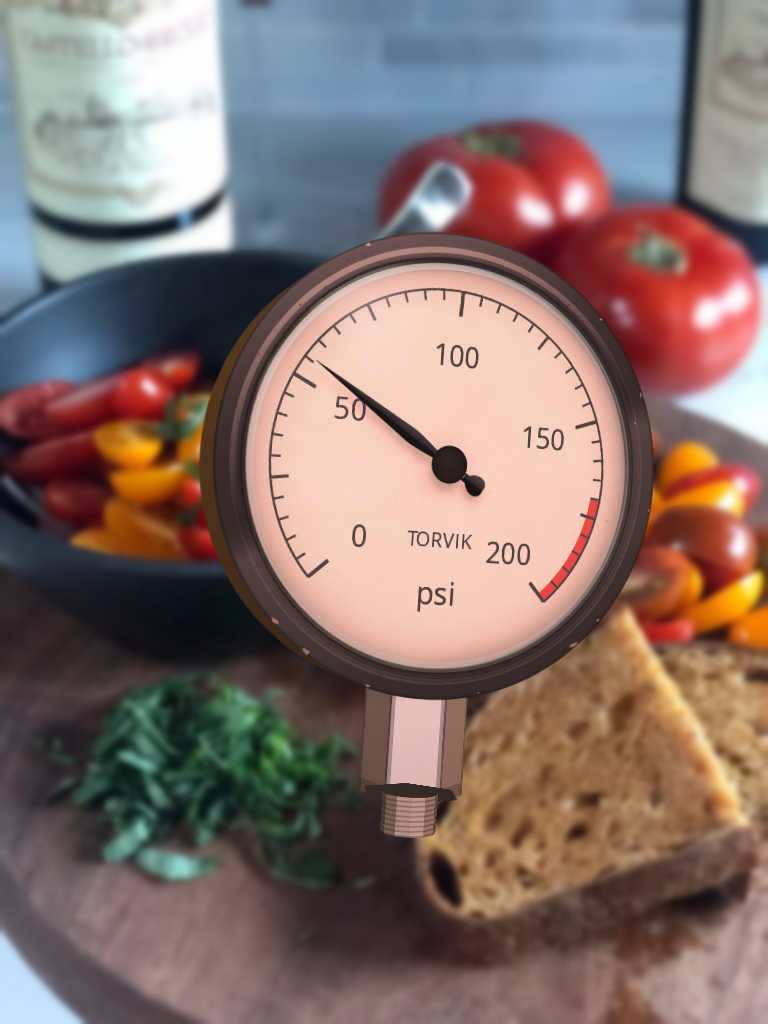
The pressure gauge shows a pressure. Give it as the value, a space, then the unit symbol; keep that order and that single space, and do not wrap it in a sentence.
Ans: 55 psi
